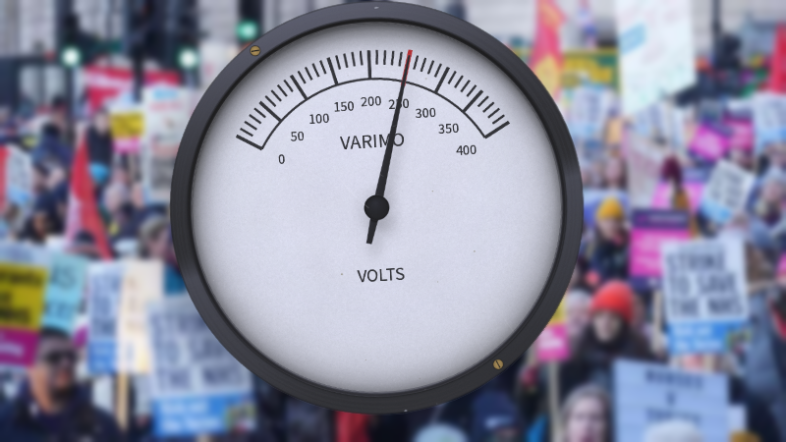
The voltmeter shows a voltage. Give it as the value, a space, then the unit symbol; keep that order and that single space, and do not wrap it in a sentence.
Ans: 250 V
